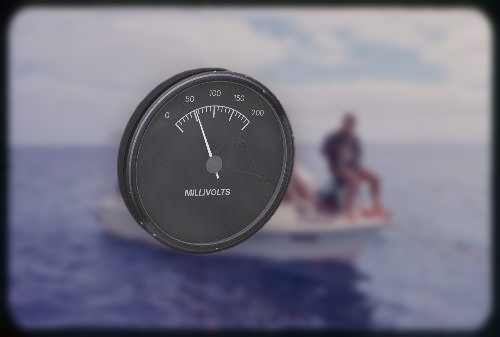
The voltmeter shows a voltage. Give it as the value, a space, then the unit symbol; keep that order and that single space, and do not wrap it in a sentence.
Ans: 50 mV
